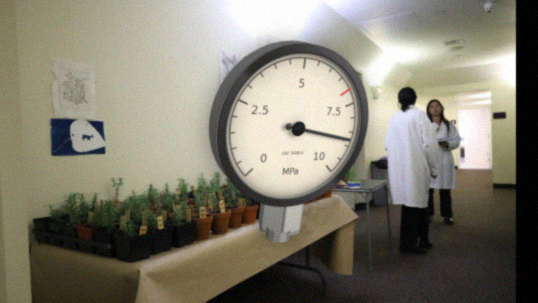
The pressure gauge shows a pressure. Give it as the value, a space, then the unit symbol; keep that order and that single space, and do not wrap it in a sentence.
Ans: 8.75 MPa
